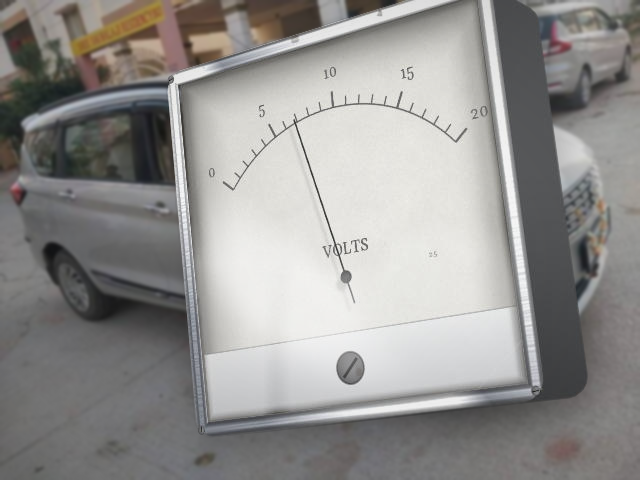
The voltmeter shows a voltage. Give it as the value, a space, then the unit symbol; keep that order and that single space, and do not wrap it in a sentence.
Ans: 7 V
